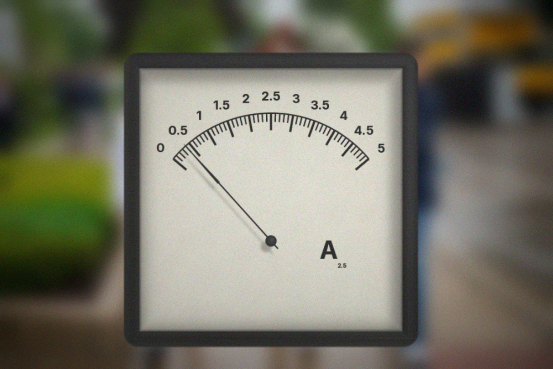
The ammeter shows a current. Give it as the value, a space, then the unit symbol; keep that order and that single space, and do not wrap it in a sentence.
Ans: 0.4 A
